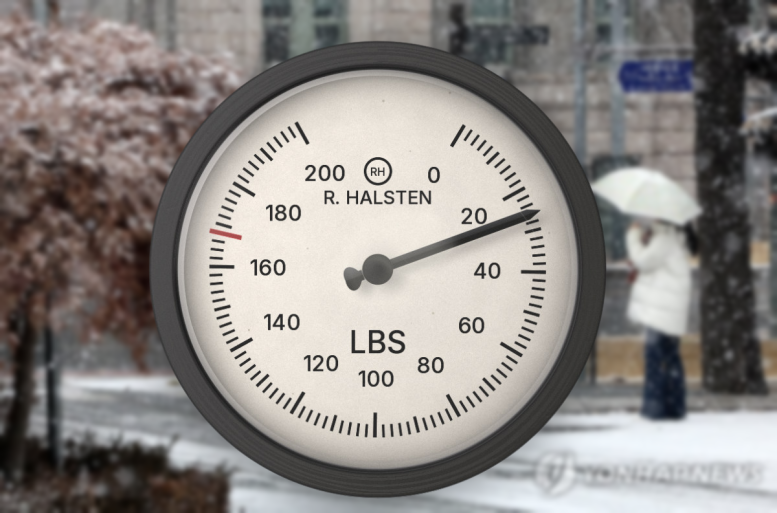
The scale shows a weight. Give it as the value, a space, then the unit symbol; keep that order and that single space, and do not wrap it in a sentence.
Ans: 26 lb
